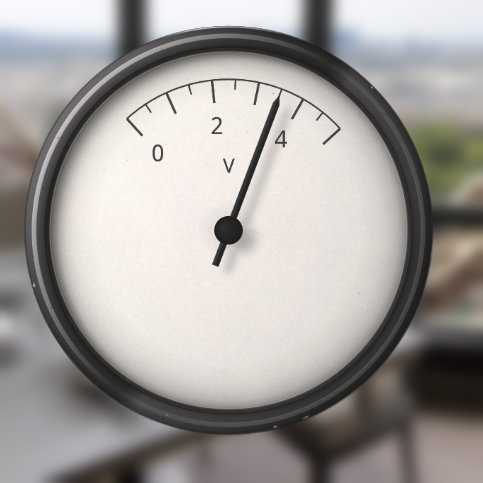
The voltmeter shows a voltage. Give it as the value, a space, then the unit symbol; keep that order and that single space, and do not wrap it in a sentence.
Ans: 3.5 V
